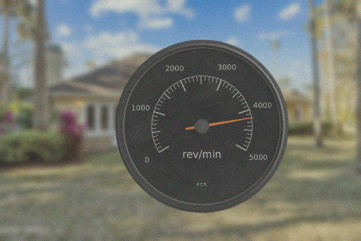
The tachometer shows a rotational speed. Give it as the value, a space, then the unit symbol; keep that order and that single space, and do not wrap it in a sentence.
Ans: 4200 rpm
